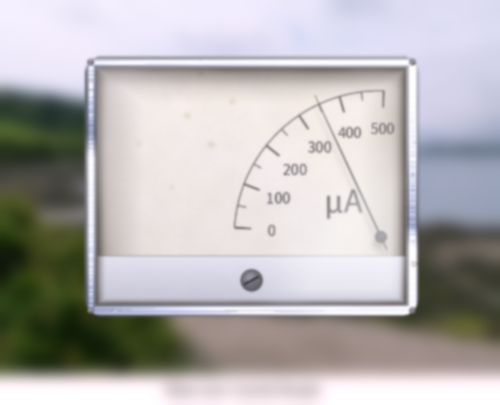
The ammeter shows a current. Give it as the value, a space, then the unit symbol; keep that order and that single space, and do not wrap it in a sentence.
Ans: 350 µA
